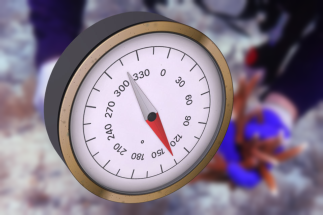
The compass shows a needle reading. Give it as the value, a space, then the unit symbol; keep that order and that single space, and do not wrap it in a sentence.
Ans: 135 °
